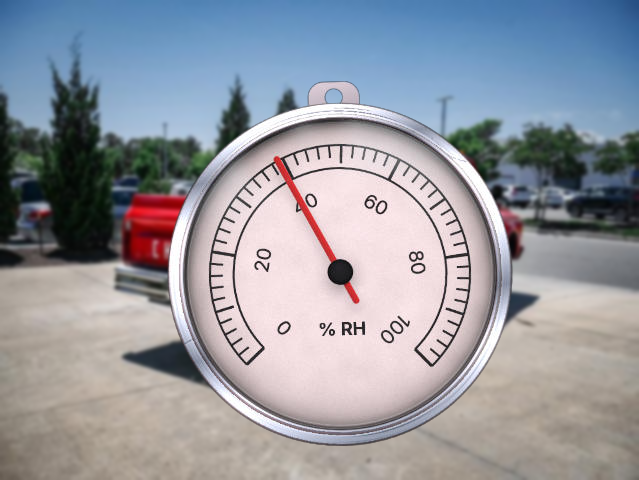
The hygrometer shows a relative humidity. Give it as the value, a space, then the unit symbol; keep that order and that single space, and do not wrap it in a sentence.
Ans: 39 %
